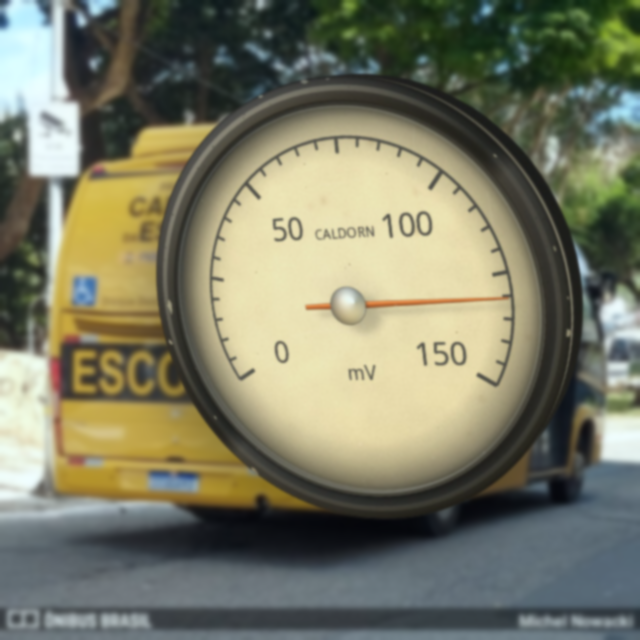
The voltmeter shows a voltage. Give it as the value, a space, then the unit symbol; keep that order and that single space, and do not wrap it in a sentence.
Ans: 130 mV
